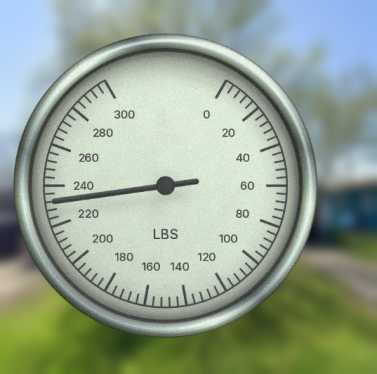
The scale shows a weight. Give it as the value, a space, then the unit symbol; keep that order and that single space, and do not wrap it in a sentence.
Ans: 232 lb
